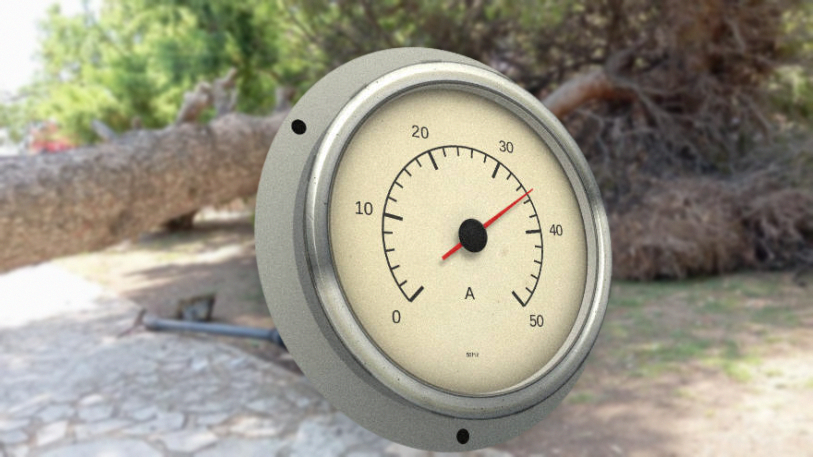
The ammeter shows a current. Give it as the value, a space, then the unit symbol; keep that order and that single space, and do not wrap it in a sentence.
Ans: 35 A
